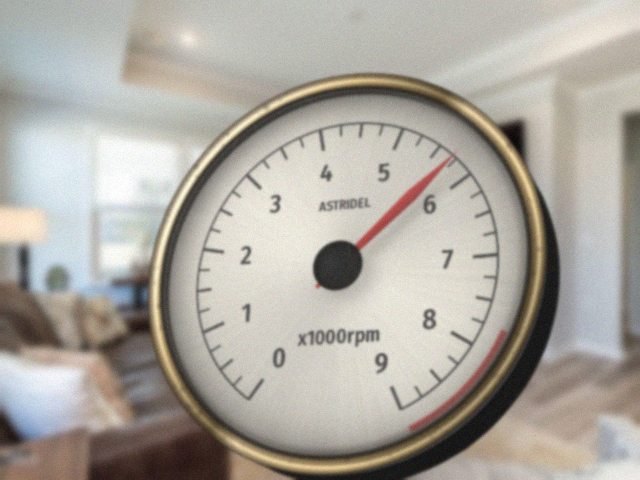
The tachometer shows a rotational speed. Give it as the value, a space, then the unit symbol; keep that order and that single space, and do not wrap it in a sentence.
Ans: 5750 rpm
